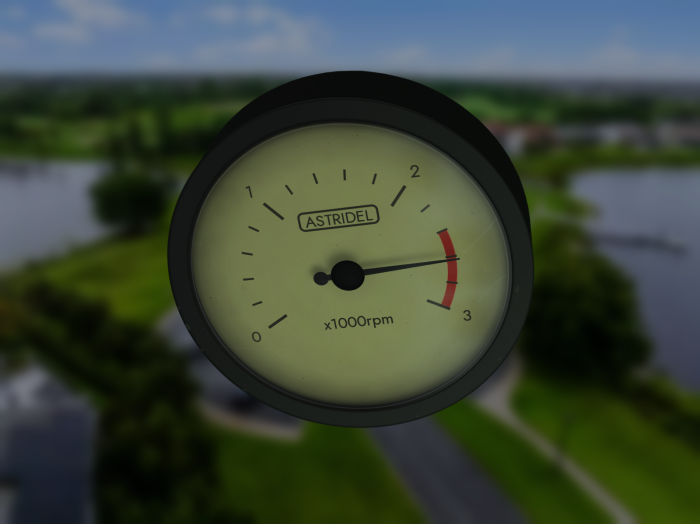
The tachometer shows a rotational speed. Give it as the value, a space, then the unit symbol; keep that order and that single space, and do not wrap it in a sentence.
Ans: 2600 rpm
